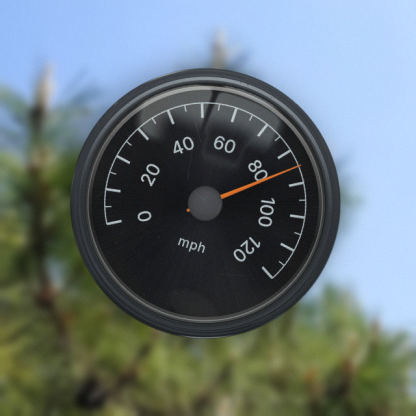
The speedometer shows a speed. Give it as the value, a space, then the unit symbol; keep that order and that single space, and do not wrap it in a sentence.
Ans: 85 mph
